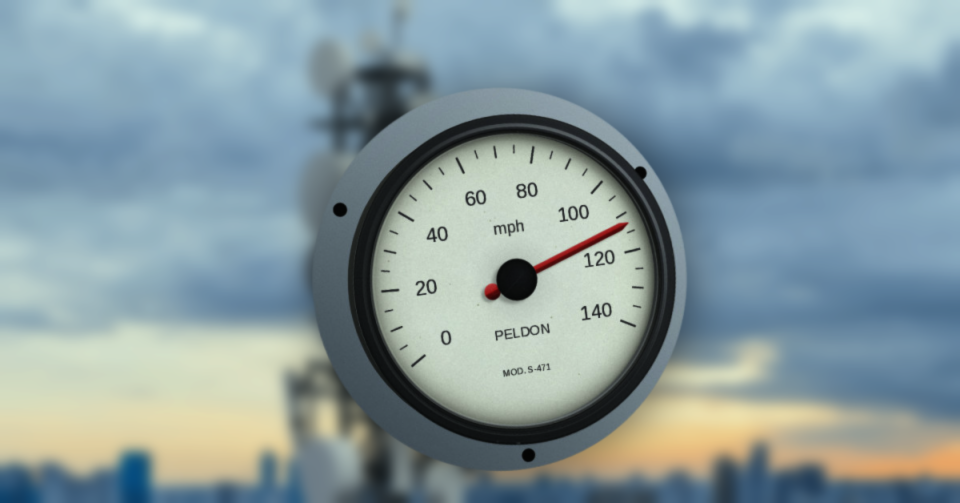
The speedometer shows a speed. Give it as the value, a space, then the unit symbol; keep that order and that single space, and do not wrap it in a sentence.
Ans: 112.5 mph
